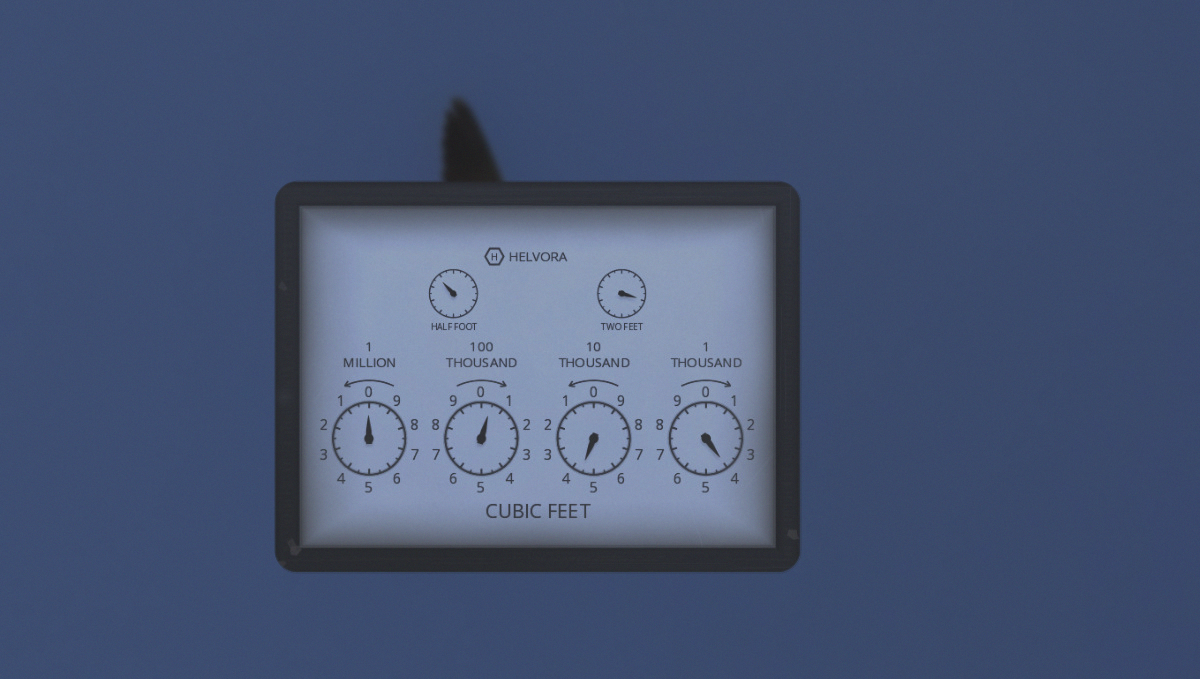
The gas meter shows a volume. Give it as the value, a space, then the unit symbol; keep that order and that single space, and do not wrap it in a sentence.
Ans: 4400 ft³
